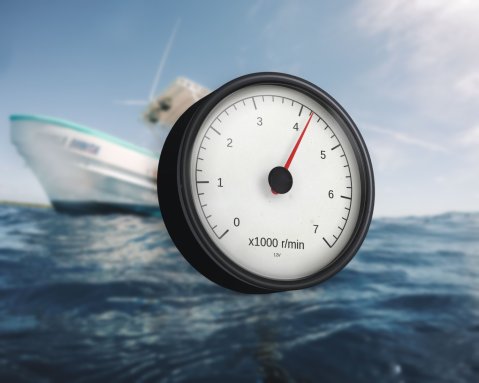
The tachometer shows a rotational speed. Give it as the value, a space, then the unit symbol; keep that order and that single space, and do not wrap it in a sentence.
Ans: 4200 rpm
